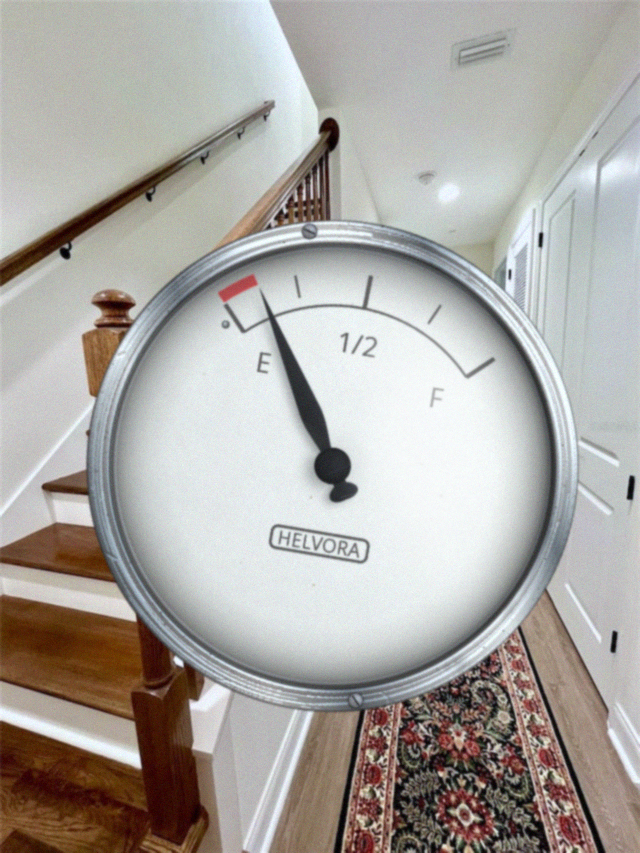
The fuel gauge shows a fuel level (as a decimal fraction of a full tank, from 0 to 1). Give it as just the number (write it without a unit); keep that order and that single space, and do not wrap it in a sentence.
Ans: 0.125
